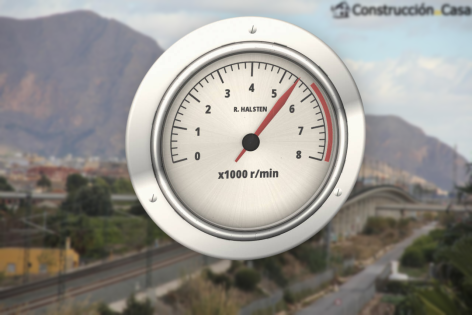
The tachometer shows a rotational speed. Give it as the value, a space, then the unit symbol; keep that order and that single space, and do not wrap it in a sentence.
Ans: 5400 rpm
